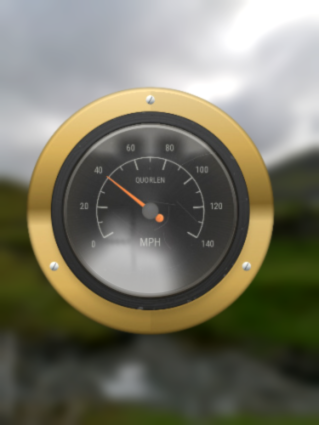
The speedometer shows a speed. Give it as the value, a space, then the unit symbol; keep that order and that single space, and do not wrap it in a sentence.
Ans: 40 mph
